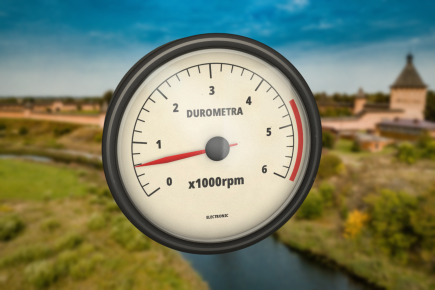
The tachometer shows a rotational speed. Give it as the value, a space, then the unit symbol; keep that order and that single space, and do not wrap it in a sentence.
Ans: 600 rpm
